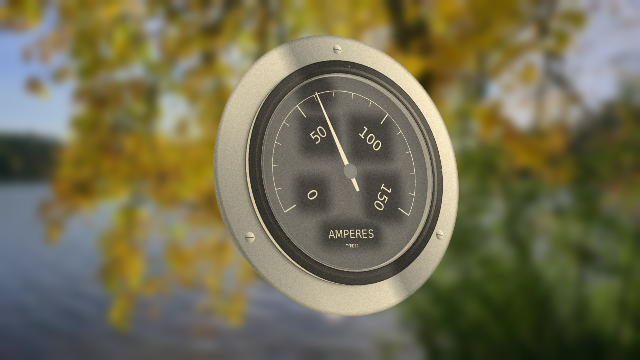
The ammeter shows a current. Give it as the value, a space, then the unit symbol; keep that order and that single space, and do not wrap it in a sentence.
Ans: 60 A
